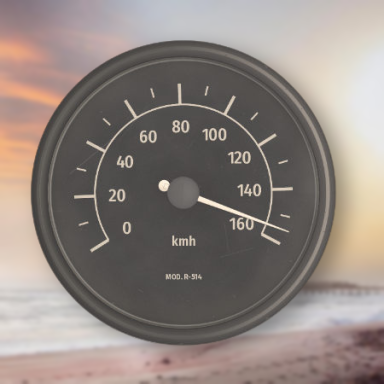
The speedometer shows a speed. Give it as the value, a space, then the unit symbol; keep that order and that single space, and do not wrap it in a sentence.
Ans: 155 km/h
